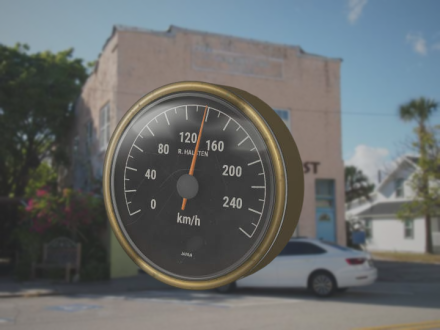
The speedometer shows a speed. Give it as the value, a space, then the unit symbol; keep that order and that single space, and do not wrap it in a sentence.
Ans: 140 km/h
